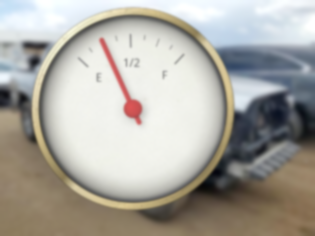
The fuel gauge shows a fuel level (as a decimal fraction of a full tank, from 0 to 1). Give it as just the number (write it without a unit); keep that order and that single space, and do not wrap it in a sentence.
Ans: 0.25
